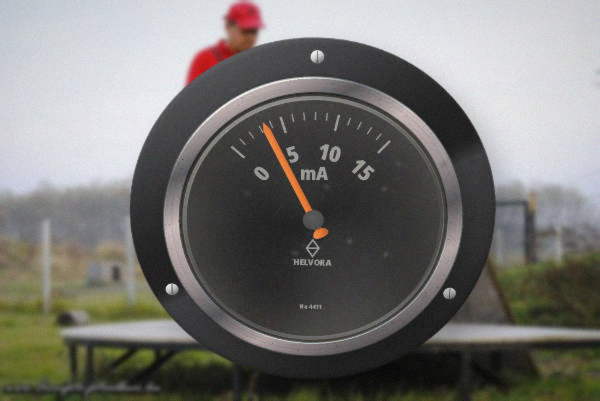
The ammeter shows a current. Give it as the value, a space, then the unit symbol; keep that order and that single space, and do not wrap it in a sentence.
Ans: 3.5 mA
